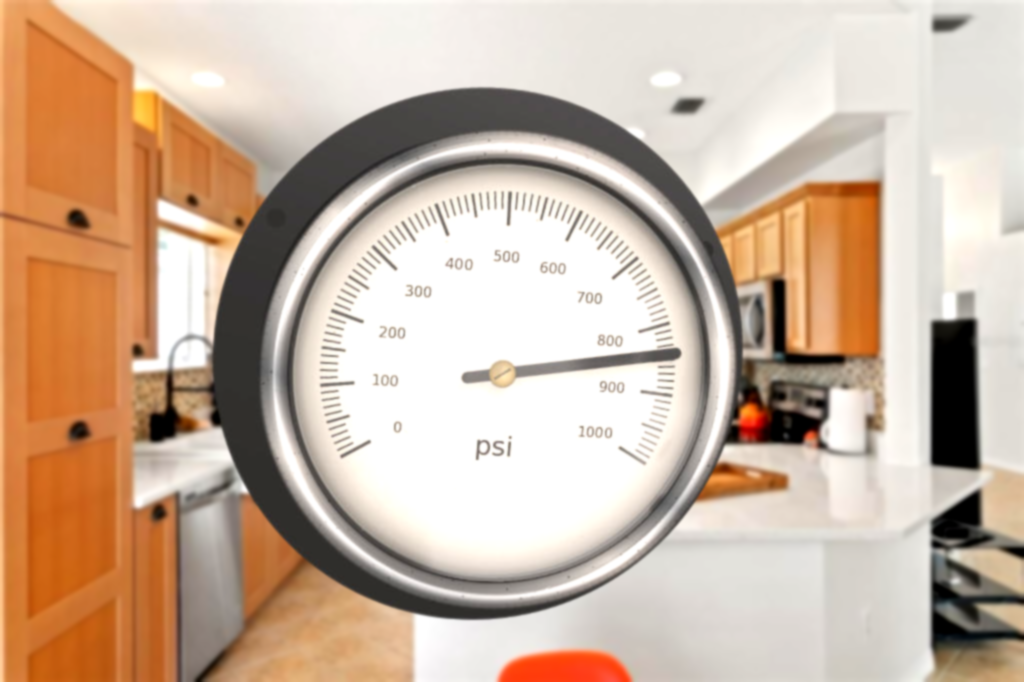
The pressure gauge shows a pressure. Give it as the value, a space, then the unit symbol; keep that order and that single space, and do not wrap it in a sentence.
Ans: 840 psi
